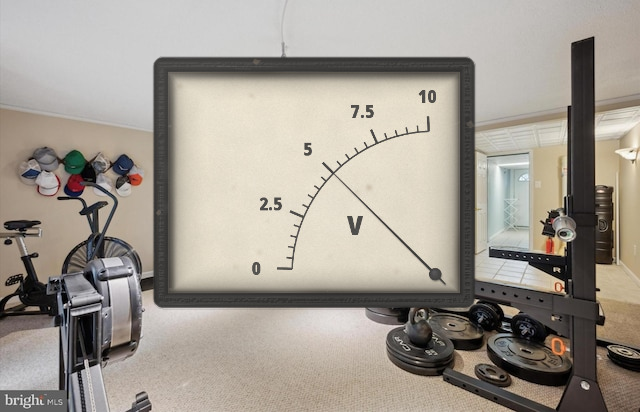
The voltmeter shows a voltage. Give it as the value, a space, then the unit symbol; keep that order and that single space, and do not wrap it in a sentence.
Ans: 5 V
